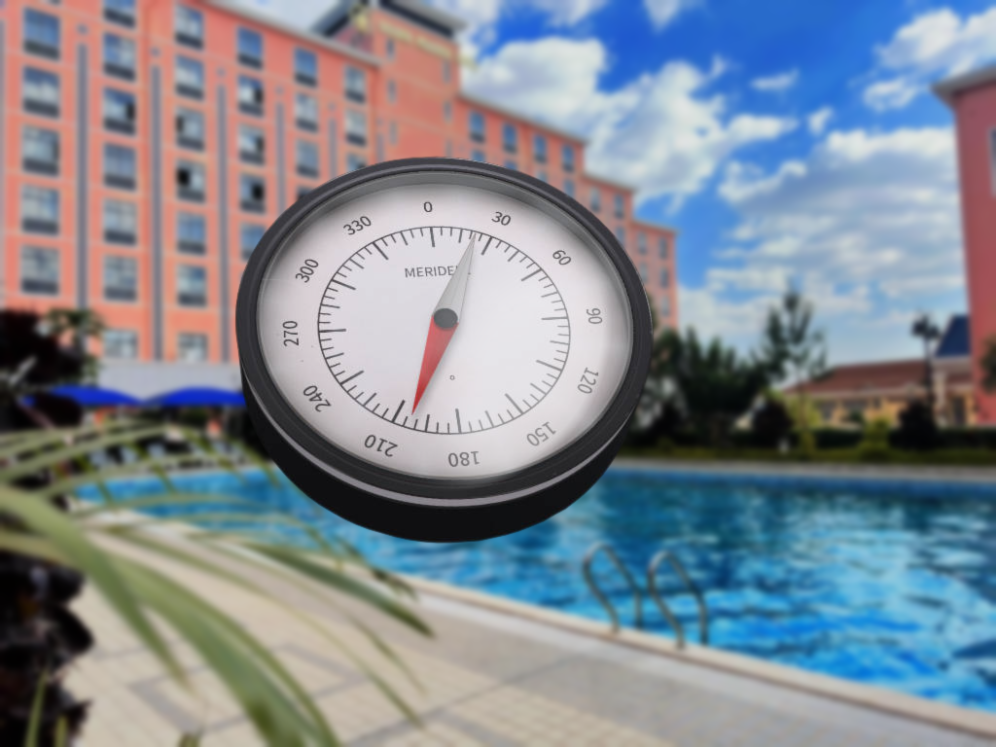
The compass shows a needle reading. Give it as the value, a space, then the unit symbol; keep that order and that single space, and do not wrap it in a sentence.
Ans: 202.5 °
